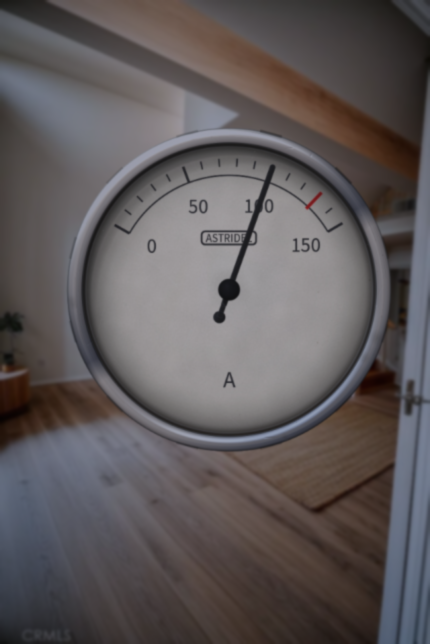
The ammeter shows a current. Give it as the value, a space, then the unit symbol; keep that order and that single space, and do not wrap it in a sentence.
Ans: 100 A
